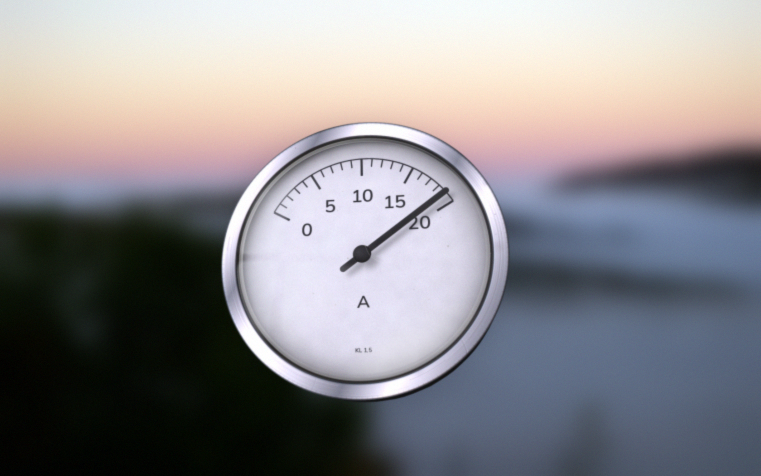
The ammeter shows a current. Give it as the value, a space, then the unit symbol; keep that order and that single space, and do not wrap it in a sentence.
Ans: 19 A
